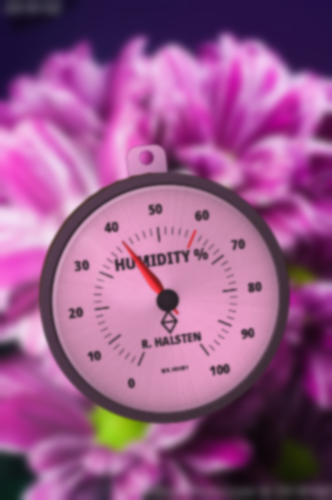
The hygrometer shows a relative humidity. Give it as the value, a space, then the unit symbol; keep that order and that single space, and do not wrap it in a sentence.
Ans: 40 %
